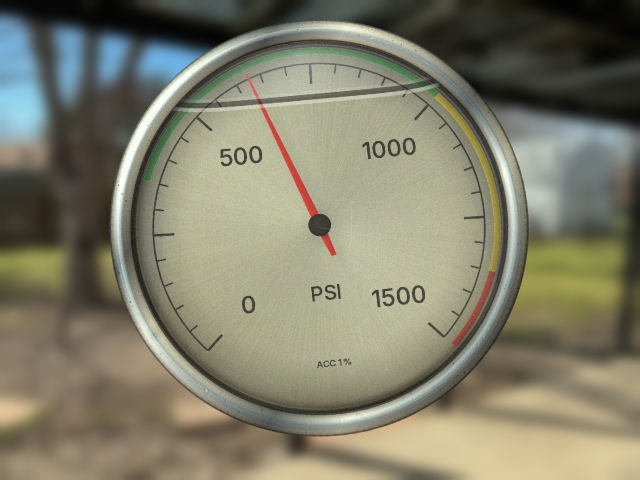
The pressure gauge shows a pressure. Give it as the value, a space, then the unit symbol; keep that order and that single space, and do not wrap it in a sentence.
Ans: 625 psi
